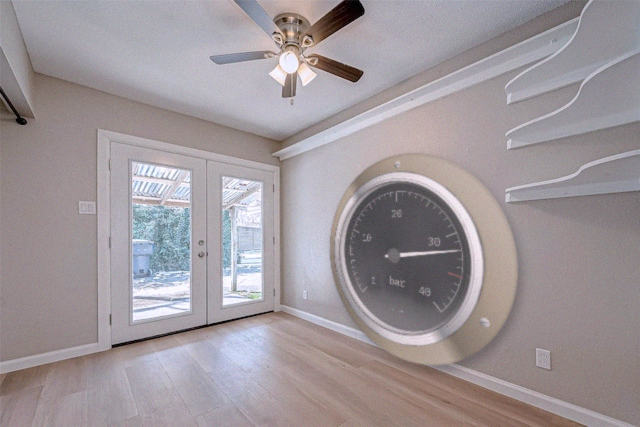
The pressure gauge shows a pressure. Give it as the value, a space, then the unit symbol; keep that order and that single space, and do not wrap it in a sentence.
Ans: 32 bar
